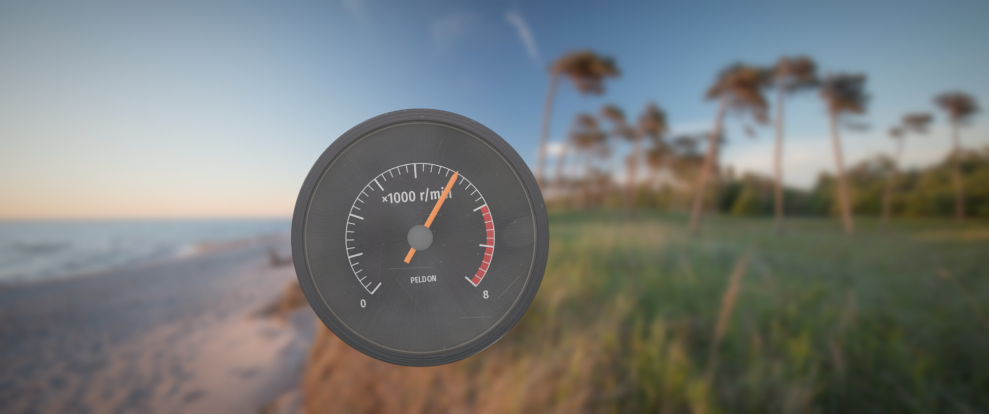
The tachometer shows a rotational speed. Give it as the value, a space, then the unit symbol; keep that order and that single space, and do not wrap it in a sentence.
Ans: 5000 rpm
